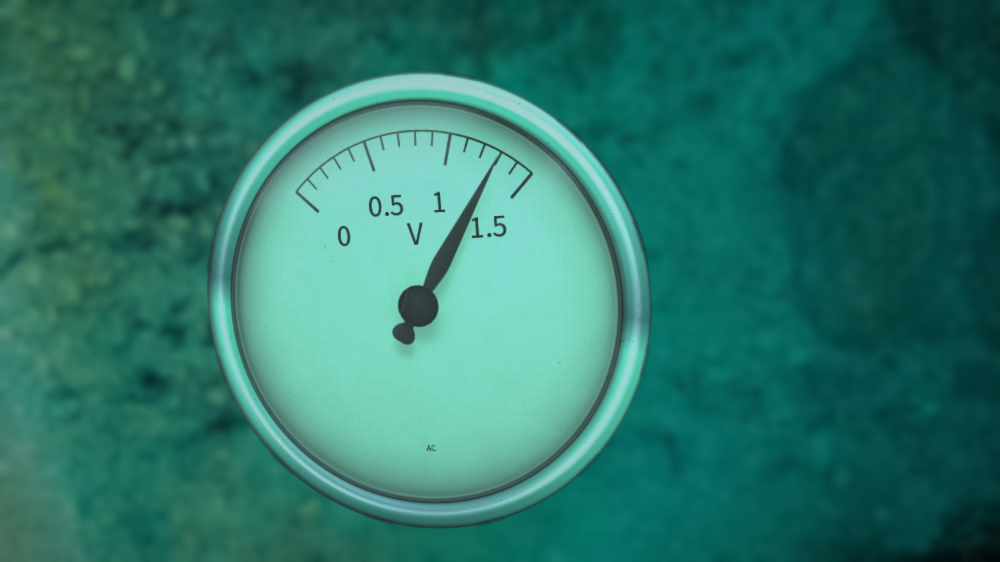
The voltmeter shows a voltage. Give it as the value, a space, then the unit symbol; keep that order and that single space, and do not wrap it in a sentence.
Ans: 1.3 V
